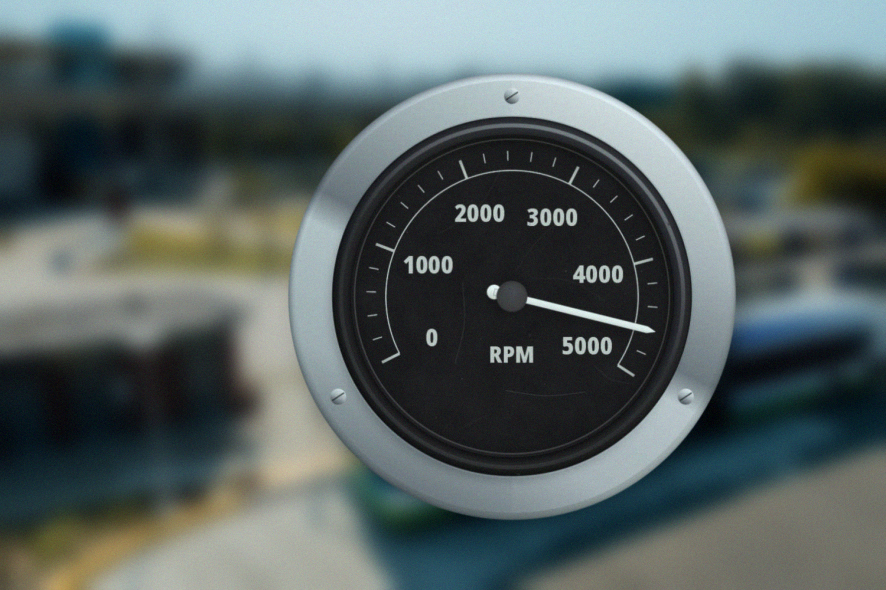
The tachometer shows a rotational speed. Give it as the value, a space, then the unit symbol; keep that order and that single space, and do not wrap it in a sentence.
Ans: 4600 rpm
